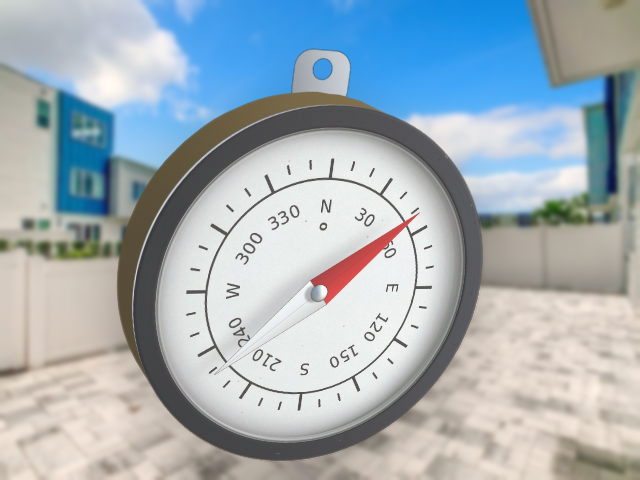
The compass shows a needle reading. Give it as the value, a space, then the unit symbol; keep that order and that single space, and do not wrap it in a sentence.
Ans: 50 °
